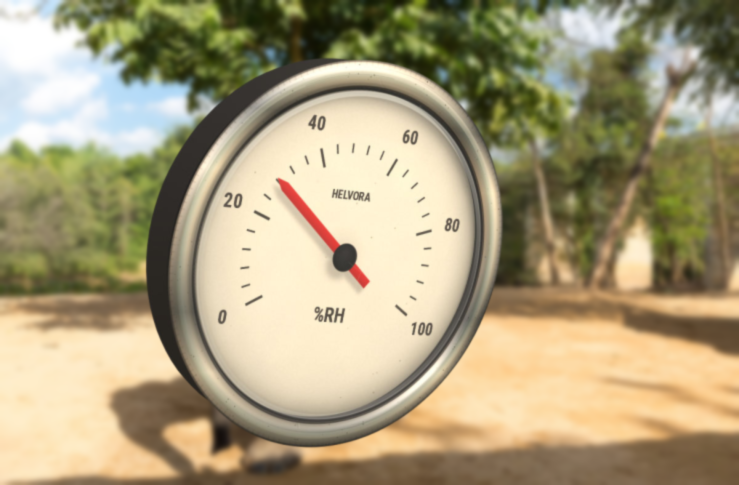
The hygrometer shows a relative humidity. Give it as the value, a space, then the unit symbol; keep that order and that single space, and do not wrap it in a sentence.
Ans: 28 %
